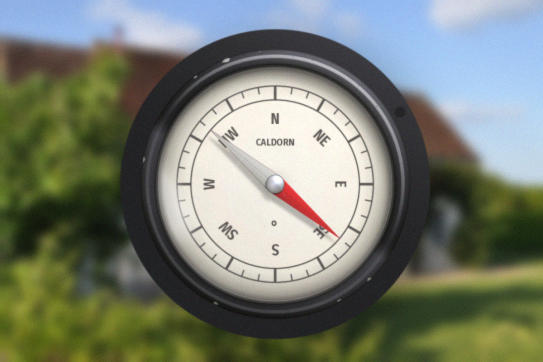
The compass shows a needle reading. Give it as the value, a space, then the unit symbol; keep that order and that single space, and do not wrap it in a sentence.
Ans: 130 °
